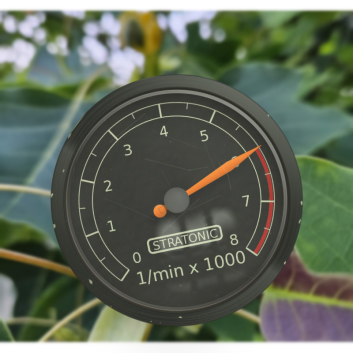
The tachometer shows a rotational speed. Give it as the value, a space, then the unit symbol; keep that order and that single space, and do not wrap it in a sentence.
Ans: 6000 rpm
